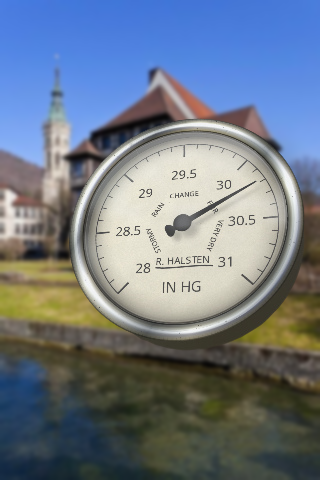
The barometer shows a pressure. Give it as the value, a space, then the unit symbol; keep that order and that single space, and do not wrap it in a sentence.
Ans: 30.2 inHg
